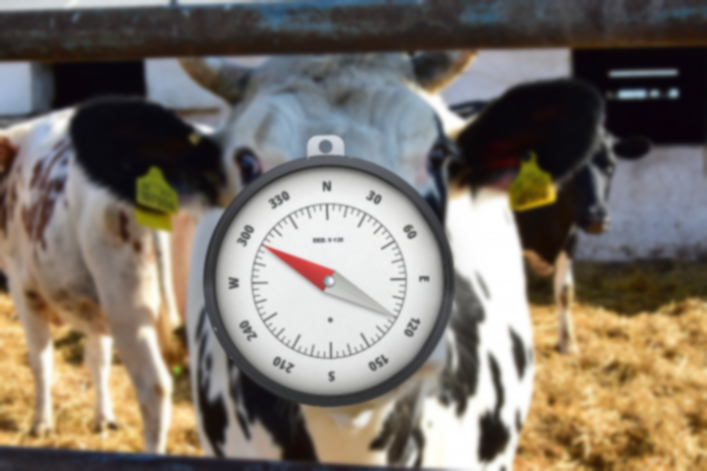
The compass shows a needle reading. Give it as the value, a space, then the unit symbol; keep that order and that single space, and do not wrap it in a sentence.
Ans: 300 °
